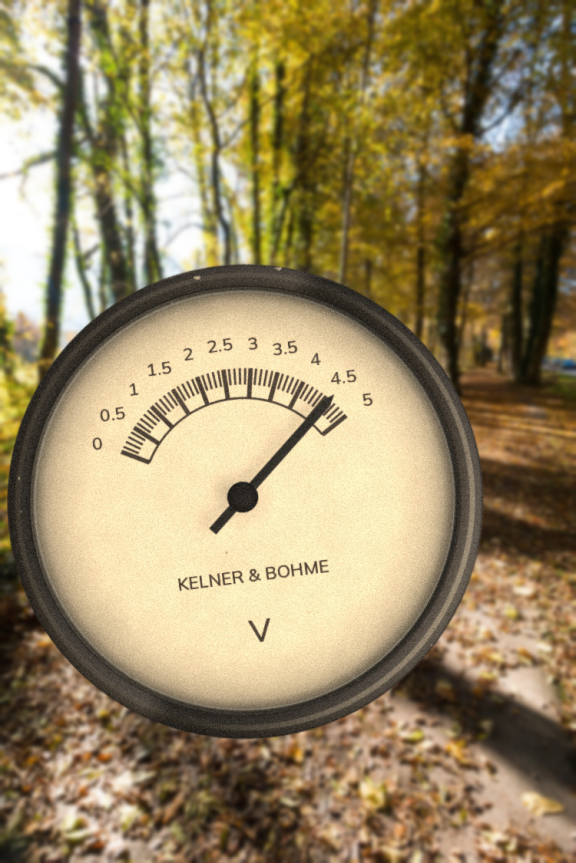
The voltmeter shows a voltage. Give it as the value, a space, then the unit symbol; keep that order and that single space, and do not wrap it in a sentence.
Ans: 4.6 V
